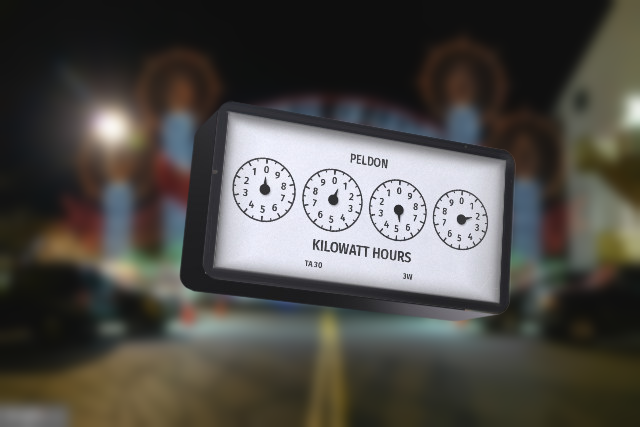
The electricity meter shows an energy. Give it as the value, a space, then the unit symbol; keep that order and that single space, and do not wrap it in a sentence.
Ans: 52 kWh
